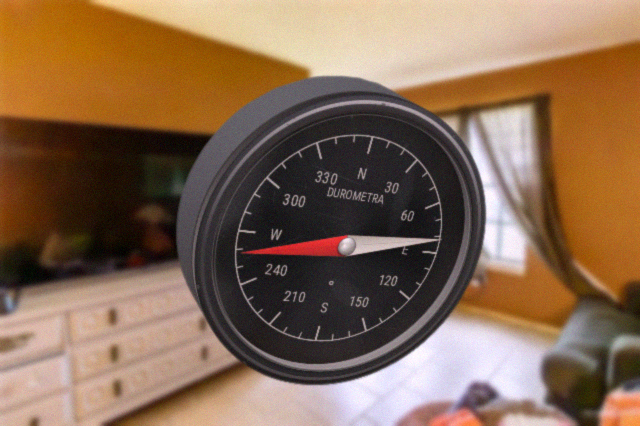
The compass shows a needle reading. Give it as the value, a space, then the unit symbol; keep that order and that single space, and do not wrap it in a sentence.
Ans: 260 °
